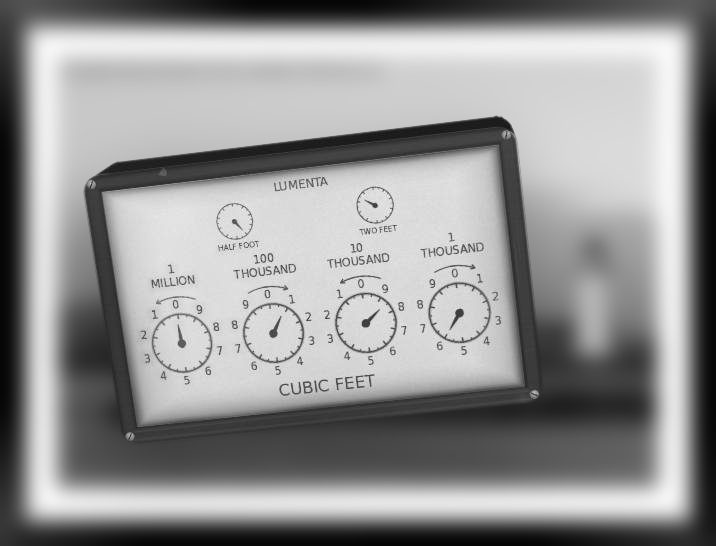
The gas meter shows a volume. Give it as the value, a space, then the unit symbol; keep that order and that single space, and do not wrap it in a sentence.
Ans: 8600 ft³
